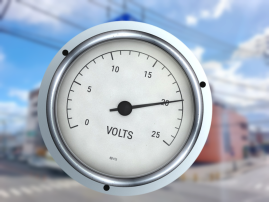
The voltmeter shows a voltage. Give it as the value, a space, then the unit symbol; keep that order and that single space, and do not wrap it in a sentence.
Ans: 20 V
